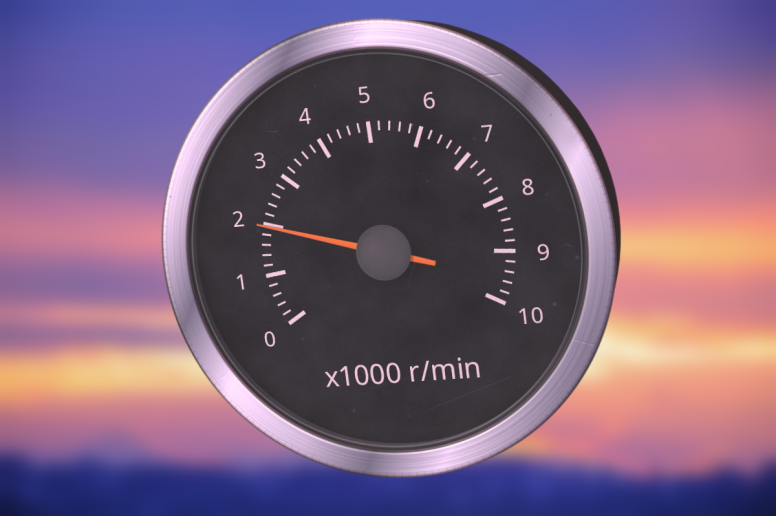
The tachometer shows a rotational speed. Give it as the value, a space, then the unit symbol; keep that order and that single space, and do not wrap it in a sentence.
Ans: 2000 rpm
